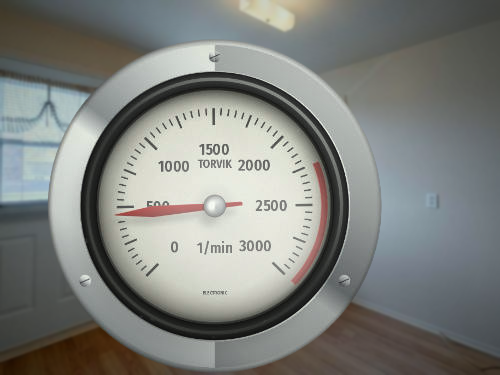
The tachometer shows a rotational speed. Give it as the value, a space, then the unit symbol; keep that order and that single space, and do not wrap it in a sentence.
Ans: 450 rpm
